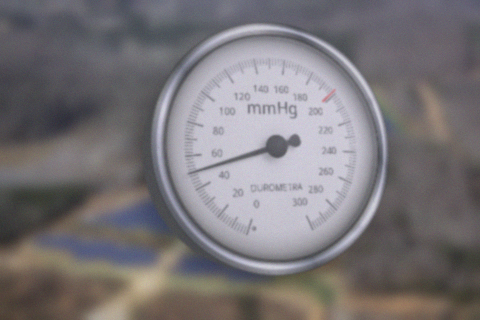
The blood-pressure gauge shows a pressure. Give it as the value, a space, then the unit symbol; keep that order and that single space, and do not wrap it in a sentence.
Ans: 50 mmHg
